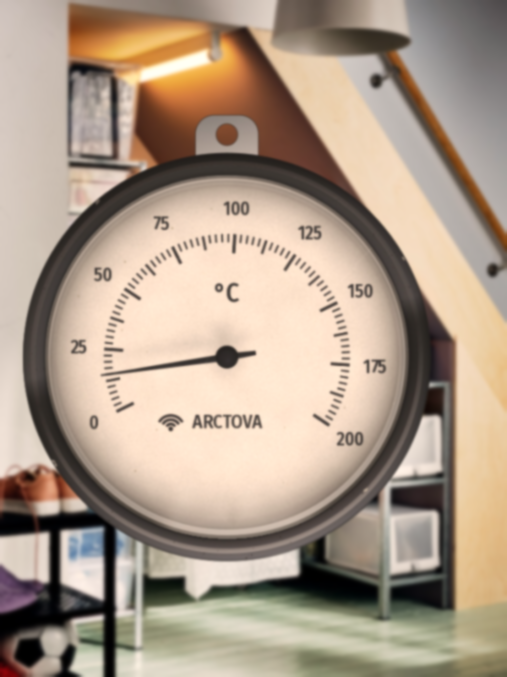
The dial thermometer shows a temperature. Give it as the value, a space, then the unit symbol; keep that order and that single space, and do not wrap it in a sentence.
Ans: 15 °C
